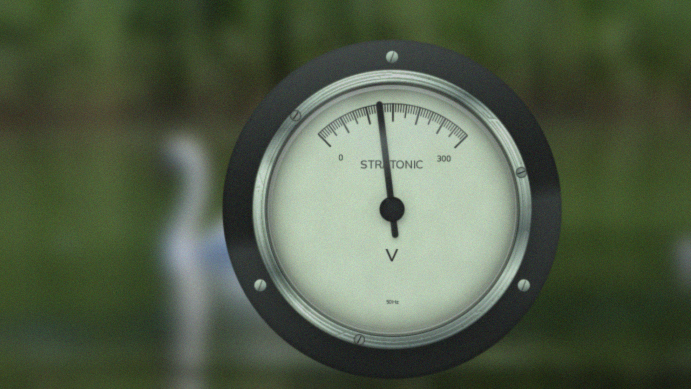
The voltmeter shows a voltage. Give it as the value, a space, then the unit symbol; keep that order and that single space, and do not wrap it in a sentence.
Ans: 125 V
